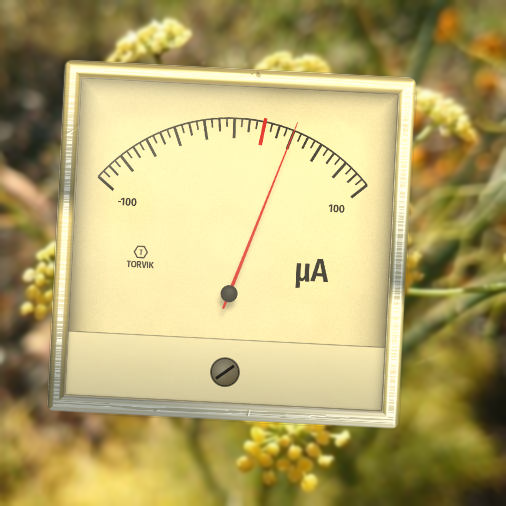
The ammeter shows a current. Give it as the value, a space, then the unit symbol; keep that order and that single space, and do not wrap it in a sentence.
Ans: 40 µA
